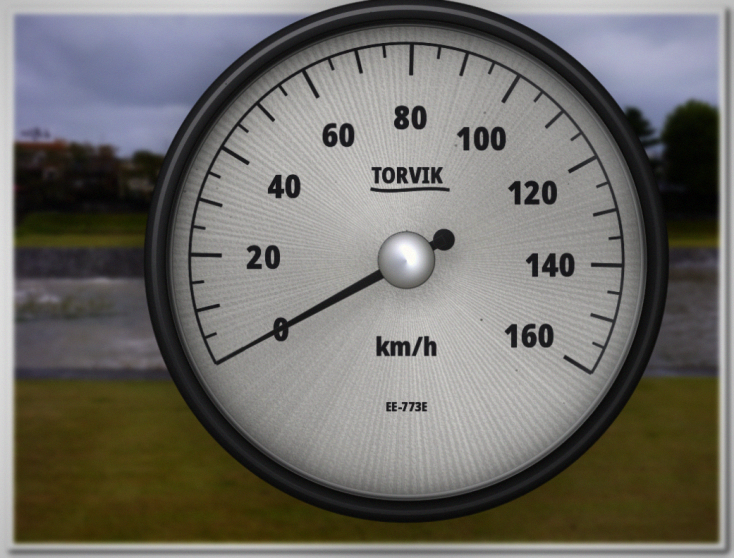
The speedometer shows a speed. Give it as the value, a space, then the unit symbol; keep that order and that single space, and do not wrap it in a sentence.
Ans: 0 km/h
